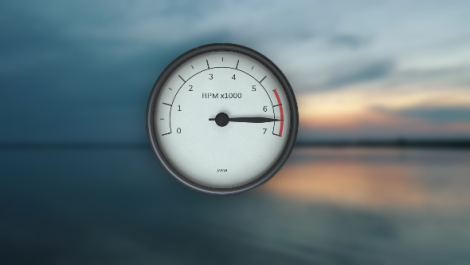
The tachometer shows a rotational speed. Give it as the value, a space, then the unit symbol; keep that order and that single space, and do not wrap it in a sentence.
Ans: 6500 rpm
